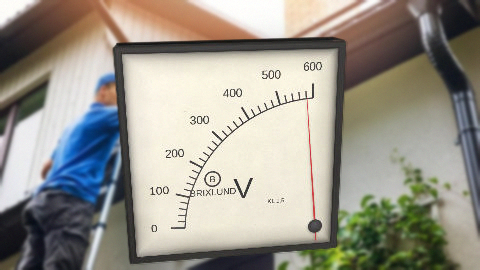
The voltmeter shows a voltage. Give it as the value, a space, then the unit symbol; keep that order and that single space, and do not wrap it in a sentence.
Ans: 580 V
